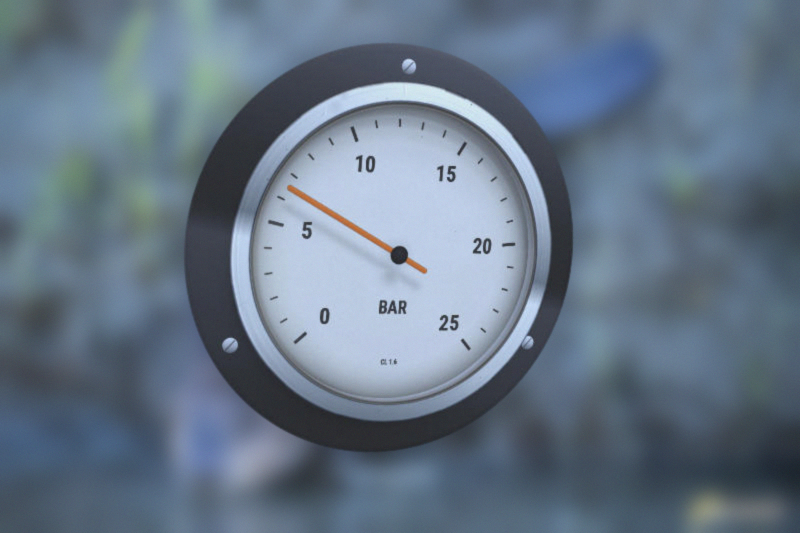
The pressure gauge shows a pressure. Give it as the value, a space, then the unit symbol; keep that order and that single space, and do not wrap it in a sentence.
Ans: 6.5 bar
